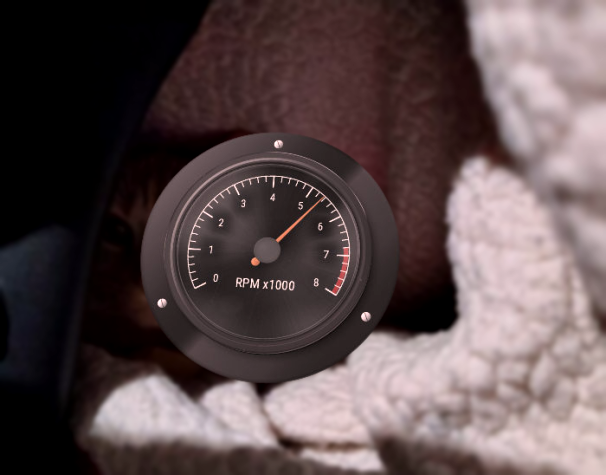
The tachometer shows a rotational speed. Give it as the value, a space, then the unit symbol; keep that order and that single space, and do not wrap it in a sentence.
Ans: 5400 rpm
